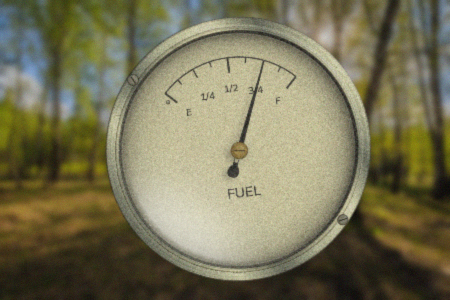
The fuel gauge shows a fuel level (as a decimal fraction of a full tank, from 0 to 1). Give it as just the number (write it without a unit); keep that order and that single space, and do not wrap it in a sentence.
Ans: 0.75
